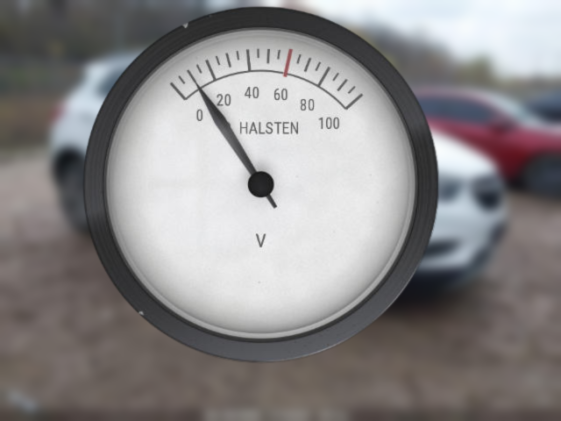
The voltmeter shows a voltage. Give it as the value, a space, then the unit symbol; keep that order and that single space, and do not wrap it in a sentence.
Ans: 10 V
